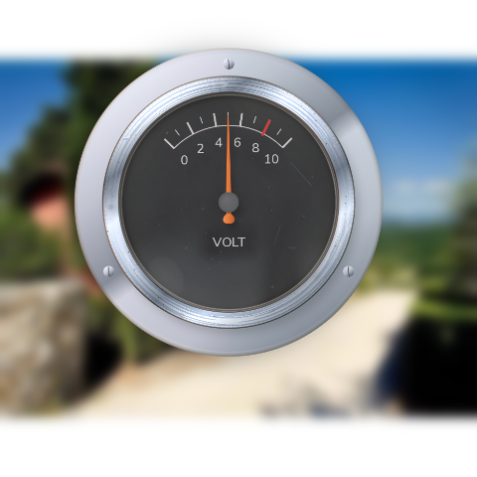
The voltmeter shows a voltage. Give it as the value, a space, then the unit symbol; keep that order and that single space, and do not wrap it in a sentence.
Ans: 5 V
